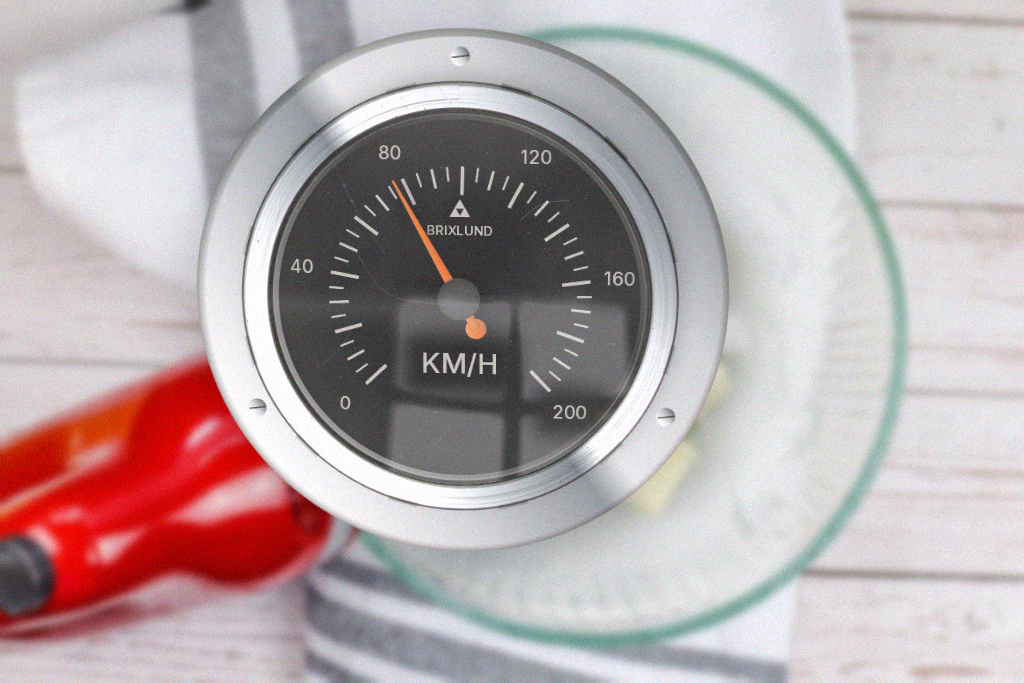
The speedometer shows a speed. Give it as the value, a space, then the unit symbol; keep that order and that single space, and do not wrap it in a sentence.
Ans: 77.5 km/h
